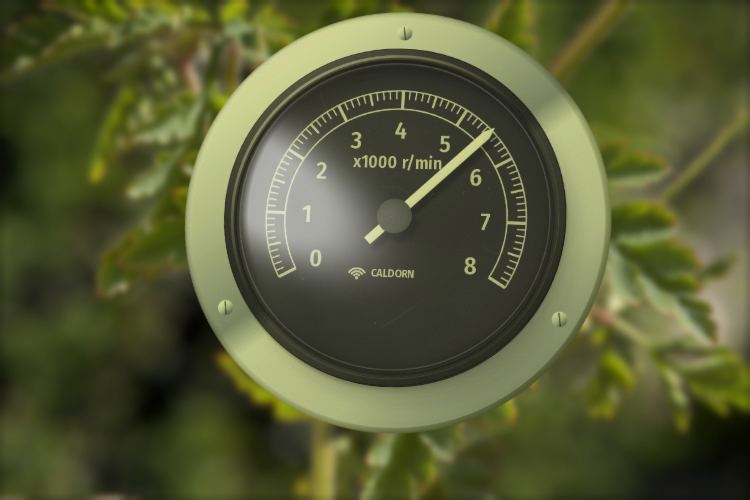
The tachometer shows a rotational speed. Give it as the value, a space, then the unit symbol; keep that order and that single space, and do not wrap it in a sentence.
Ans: 5500 rpm
